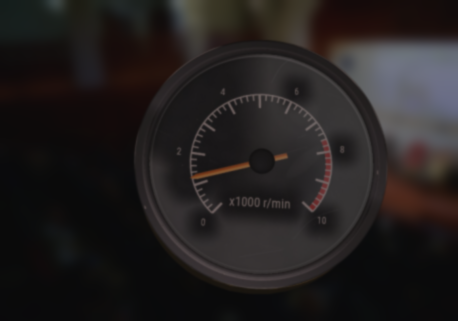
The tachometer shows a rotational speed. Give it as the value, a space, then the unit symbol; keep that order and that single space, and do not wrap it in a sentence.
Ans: 1200 rpm
